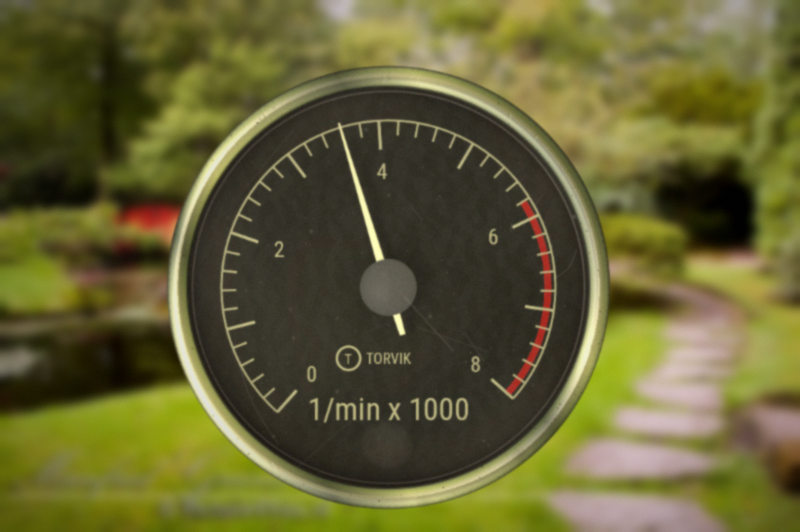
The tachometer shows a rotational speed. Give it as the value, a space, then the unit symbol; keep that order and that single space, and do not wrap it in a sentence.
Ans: 3600 rpm
